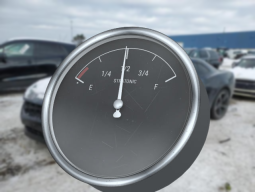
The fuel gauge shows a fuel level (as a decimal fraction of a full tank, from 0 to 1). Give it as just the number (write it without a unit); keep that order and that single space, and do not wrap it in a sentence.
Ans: 0.5
